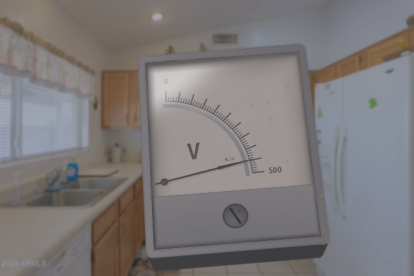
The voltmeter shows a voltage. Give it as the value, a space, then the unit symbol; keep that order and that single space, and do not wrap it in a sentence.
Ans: 450 V
